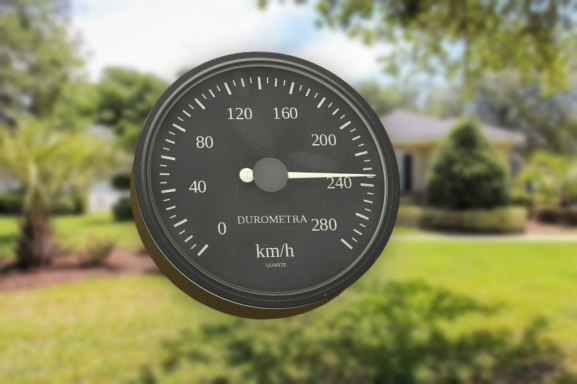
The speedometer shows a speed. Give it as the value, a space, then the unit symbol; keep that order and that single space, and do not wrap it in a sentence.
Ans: 235 km/h
